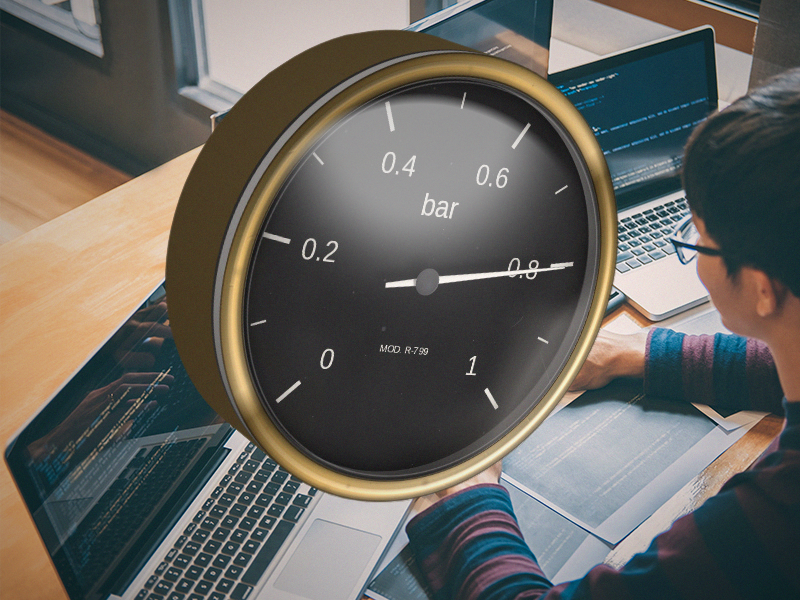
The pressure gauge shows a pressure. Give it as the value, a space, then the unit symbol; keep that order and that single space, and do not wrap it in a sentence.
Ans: 0.8 bar
